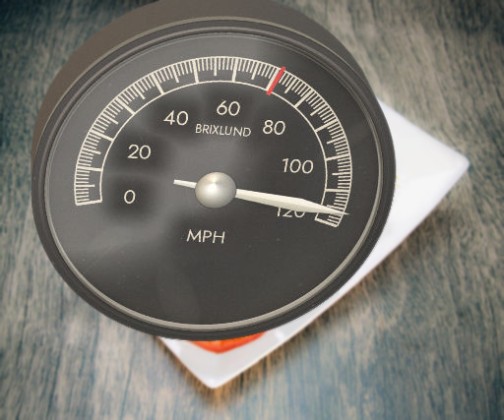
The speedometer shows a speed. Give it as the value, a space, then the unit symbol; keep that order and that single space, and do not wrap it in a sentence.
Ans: 115 mph
